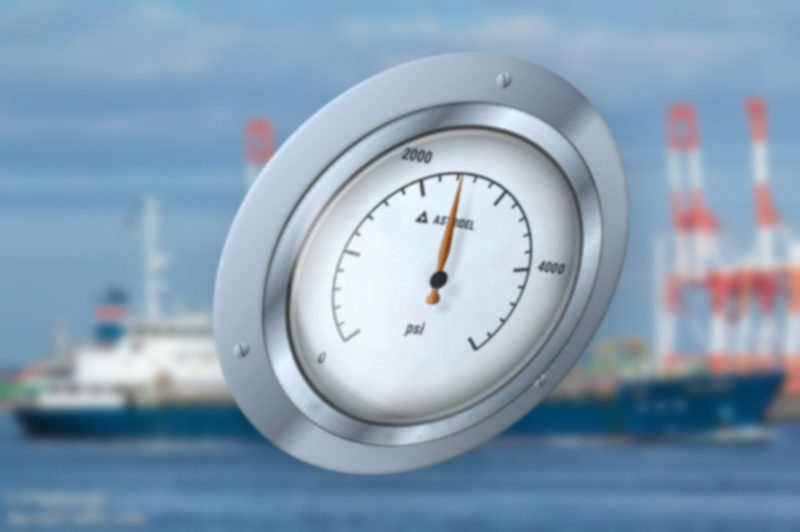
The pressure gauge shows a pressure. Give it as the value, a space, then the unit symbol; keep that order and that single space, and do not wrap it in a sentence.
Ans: 2400 psi
